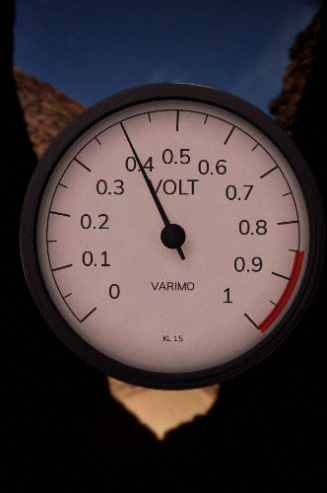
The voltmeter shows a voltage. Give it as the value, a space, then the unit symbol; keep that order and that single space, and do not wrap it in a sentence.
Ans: 0.4 V
